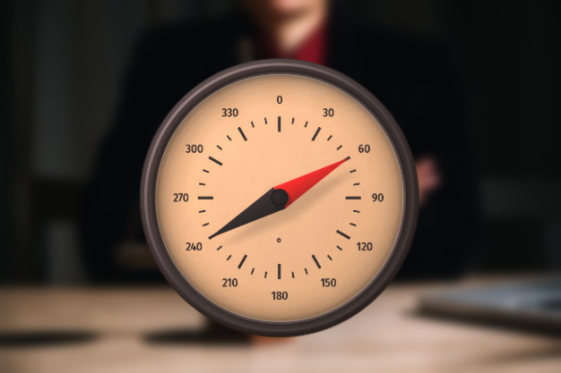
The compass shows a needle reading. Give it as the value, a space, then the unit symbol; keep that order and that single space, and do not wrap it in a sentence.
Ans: 60 °
